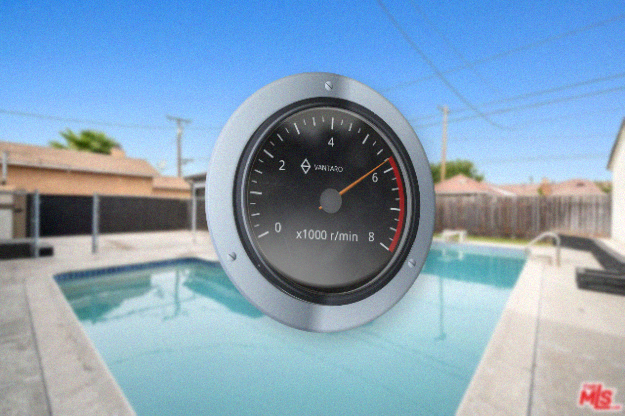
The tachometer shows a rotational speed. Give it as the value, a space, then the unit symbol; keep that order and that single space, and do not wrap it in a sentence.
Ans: 5750 rpm
